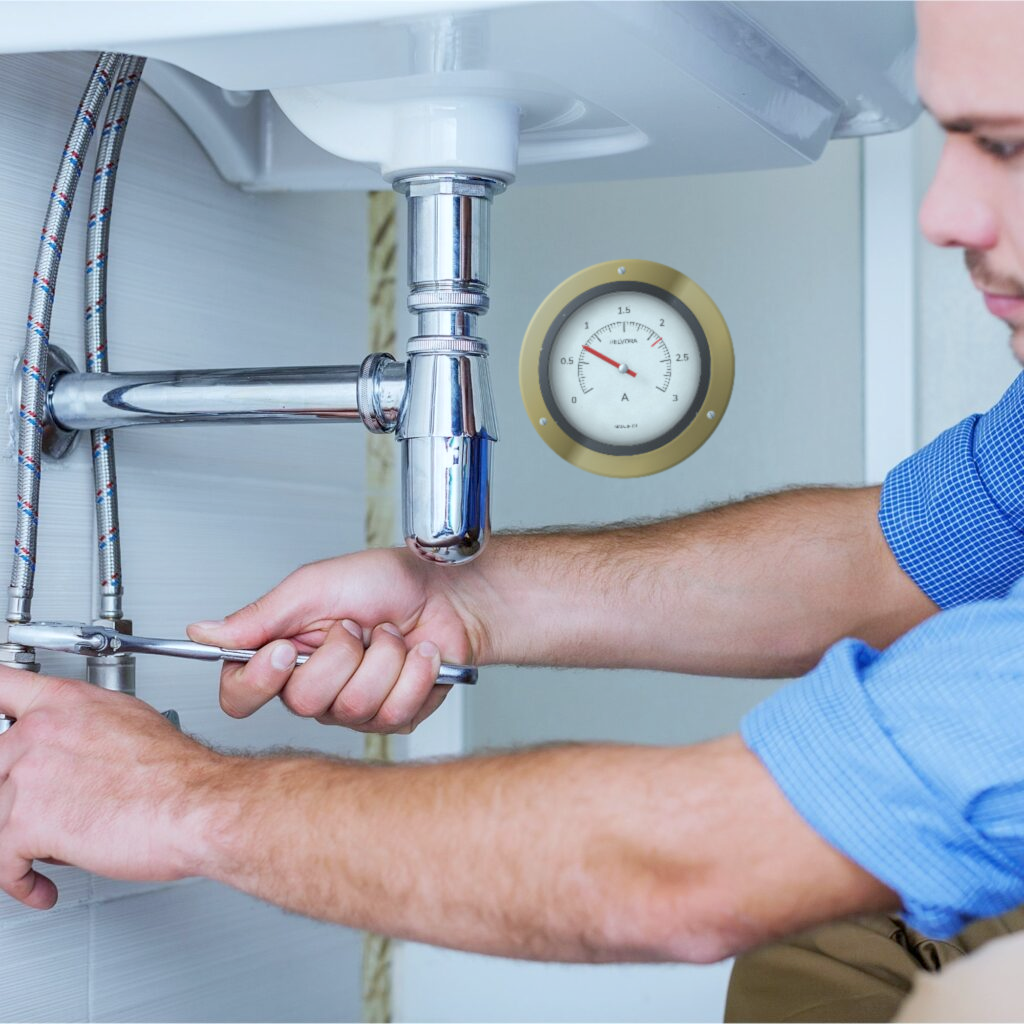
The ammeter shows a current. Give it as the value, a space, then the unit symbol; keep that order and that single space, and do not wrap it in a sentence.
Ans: 0.75 A
